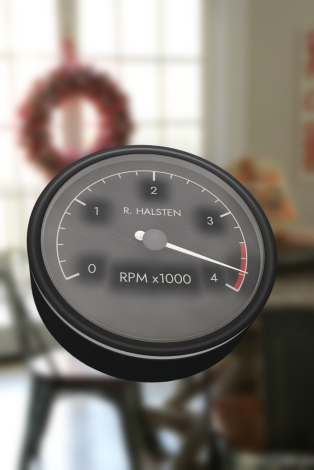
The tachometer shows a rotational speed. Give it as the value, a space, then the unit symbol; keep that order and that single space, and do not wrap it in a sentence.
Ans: 3800 rpm
